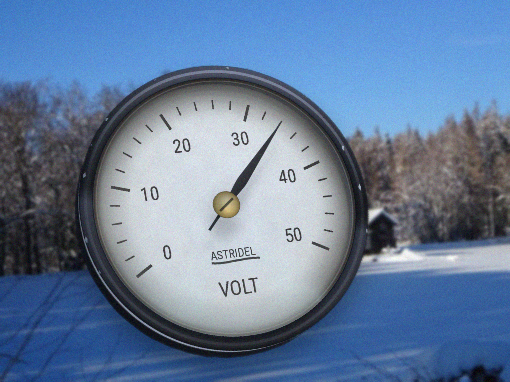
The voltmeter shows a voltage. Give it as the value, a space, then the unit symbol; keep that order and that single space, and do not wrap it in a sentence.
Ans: 34 V
